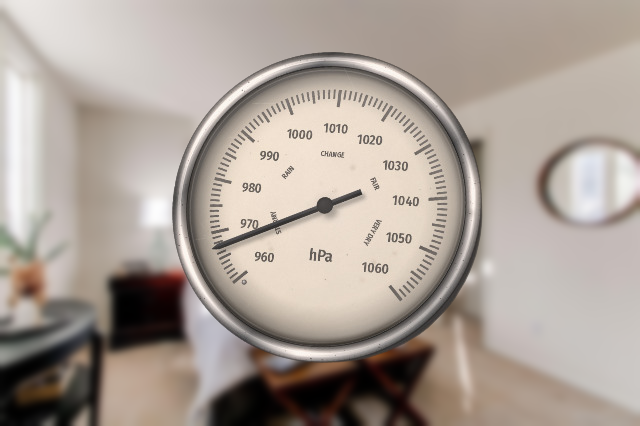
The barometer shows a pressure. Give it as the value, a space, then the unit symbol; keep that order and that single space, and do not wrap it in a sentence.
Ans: 967 hPa
